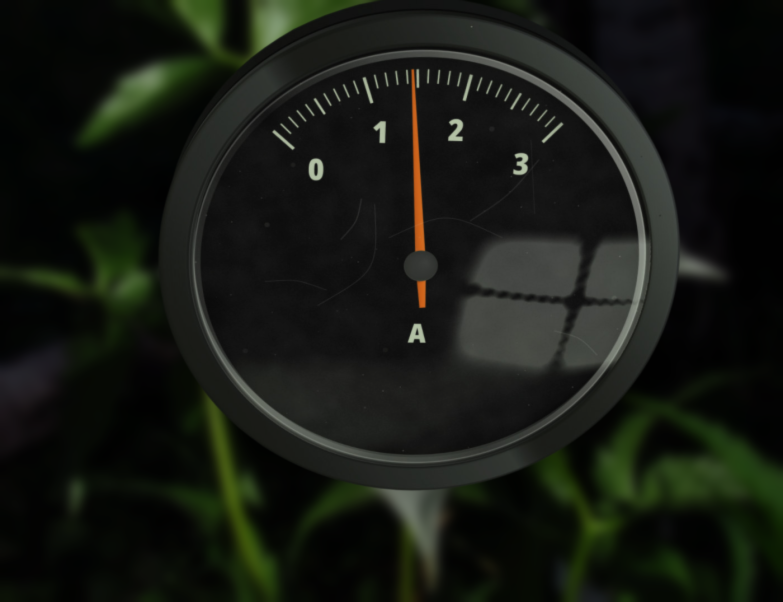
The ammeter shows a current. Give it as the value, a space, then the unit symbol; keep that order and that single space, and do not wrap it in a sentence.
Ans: 1.45 A
